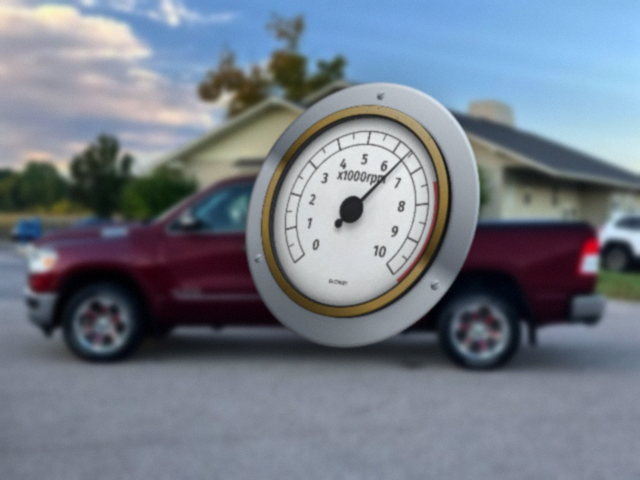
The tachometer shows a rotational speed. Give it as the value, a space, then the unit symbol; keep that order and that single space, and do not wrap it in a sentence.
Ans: 6500 rpm
